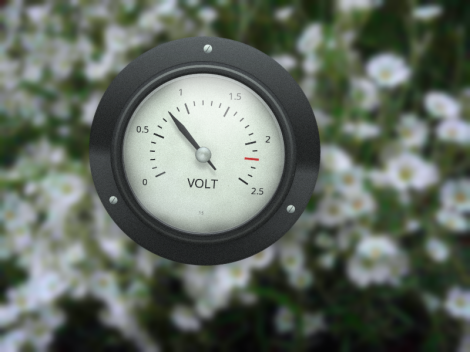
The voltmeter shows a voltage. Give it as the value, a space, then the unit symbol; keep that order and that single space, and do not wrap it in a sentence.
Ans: 0.8 V
